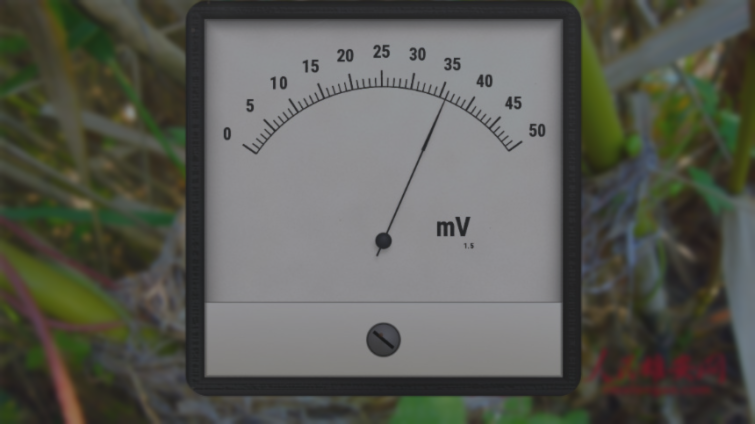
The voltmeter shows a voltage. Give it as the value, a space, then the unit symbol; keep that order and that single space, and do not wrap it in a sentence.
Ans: 36 mV
